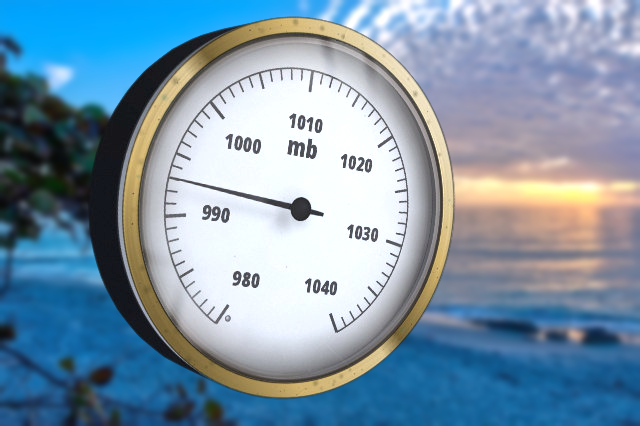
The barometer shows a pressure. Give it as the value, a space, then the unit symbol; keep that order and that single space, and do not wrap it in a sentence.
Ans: 993 mbar
